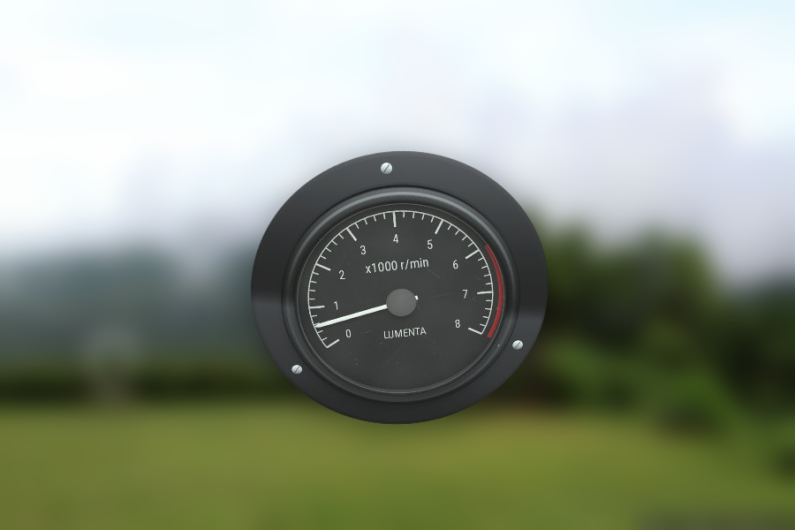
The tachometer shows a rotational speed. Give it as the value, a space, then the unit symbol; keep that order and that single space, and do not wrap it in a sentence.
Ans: 600 rpm
